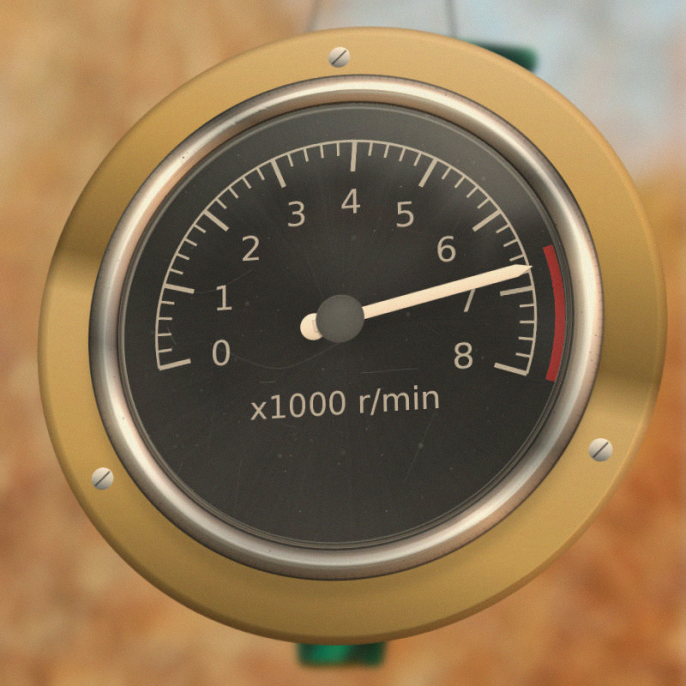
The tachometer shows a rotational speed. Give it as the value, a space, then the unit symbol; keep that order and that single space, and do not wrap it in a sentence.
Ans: 6800 rpm
